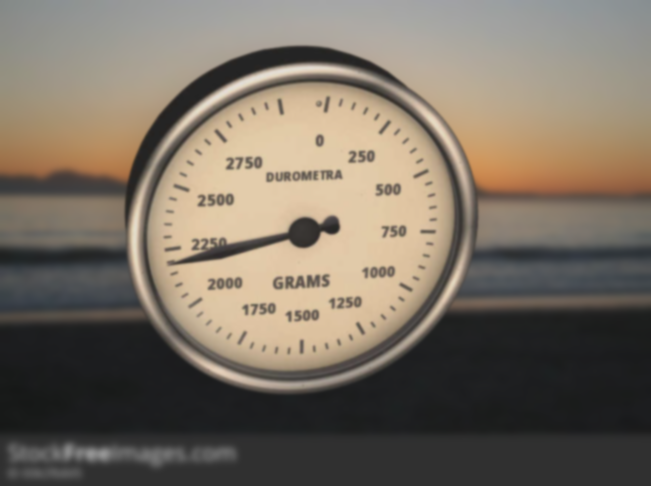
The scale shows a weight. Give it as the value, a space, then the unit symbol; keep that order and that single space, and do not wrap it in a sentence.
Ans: 2200 g
